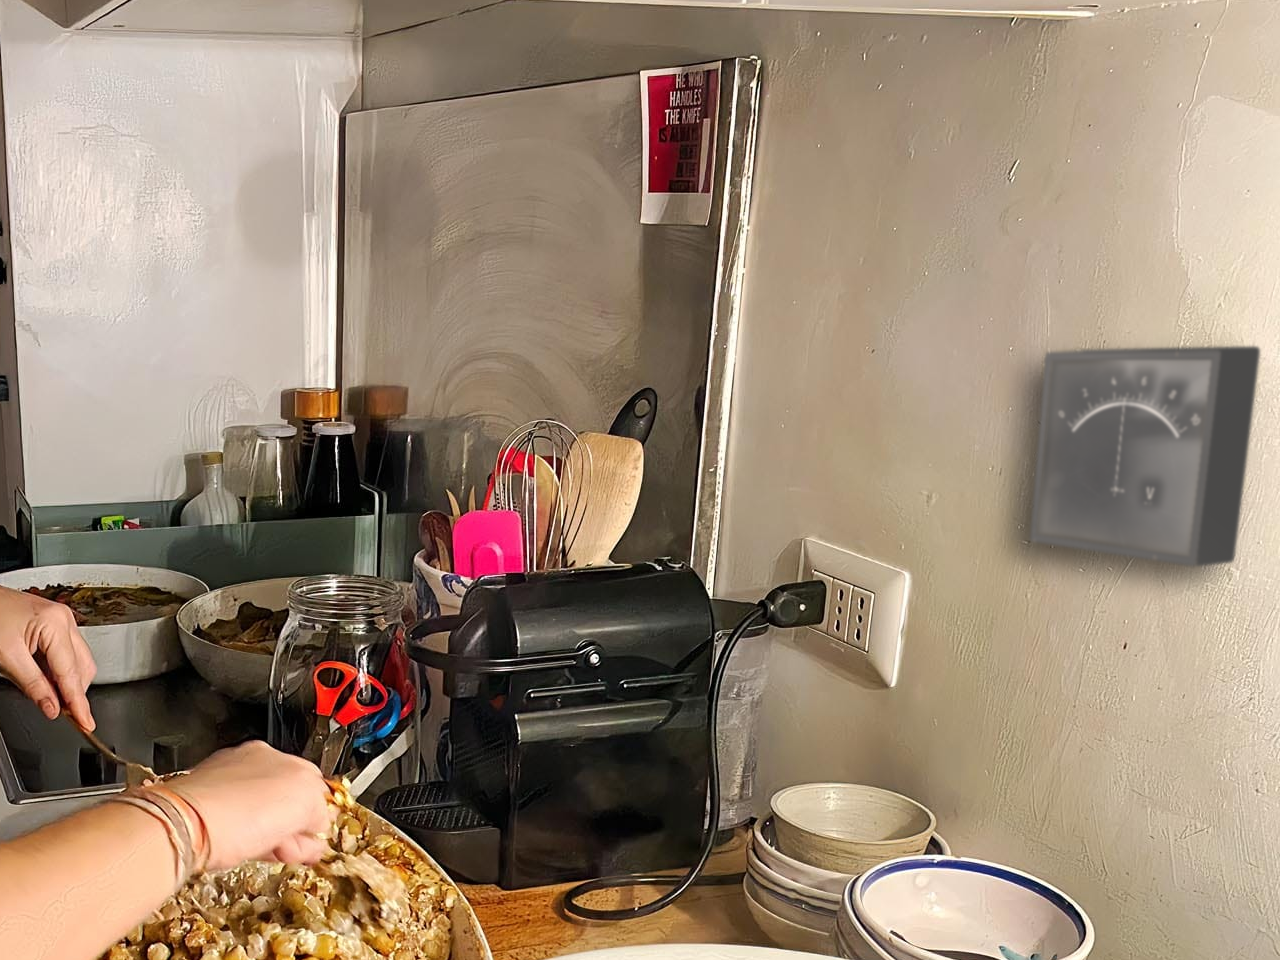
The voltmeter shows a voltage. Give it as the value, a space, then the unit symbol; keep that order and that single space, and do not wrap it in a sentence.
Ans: 5 V
